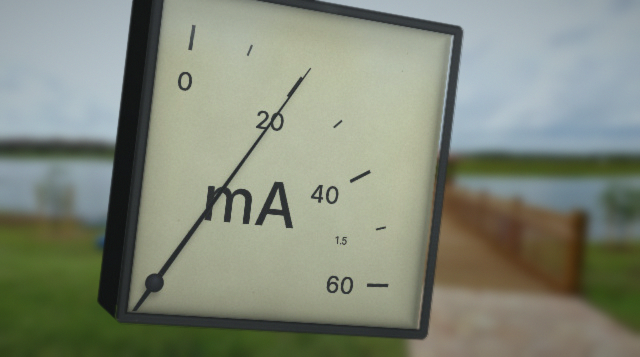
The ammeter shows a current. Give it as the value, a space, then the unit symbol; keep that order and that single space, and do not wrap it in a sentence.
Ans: 20 mA
